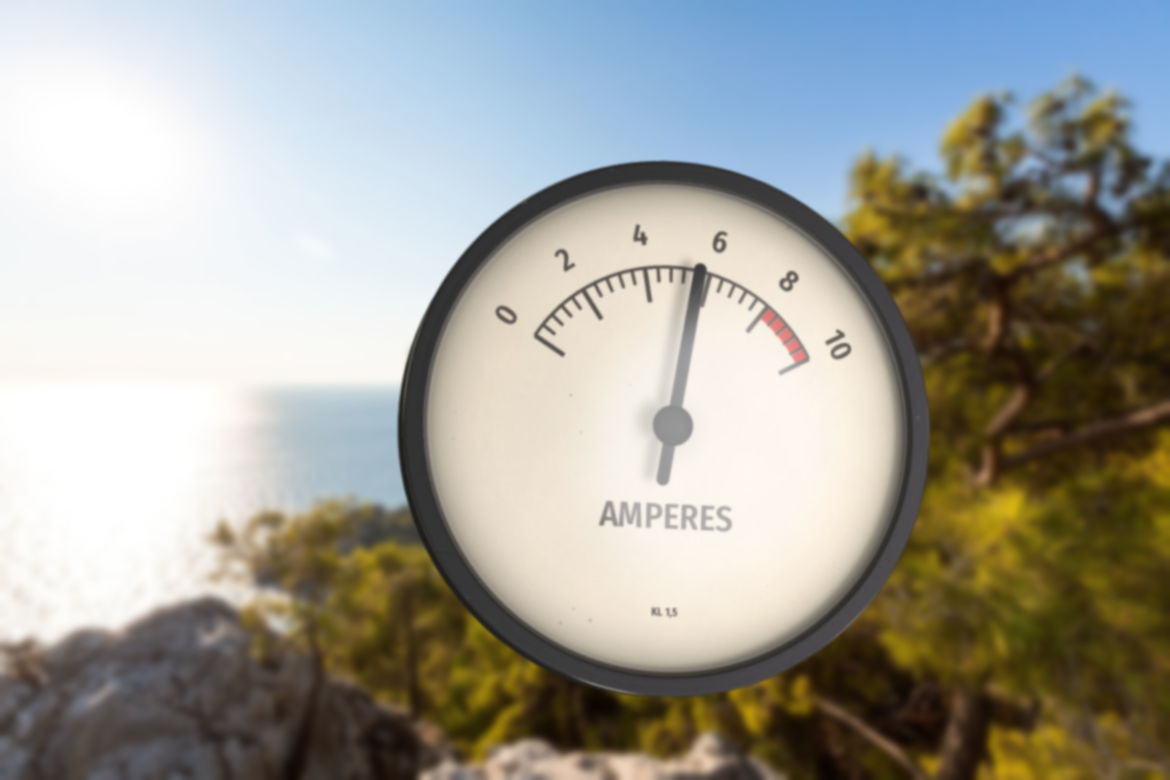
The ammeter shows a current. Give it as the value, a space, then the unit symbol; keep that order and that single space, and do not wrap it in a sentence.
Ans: 5.6 A
